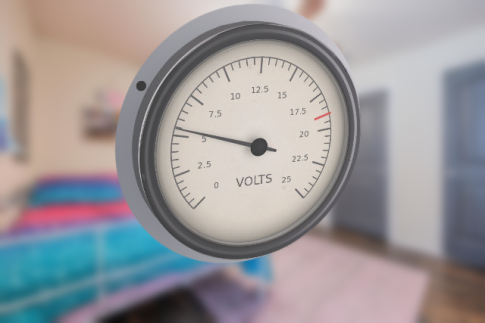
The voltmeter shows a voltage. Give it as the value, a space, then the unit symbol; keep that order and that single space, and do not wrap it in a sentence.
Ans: 5.5 V
